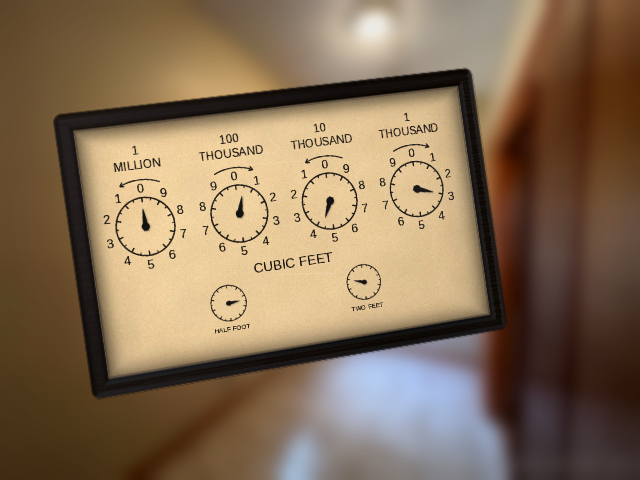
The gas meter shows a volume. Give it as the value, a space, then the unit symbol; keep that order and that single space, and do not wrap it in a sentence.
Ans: 4300 ft³
